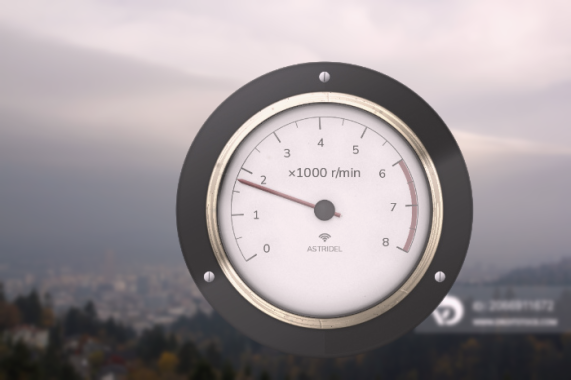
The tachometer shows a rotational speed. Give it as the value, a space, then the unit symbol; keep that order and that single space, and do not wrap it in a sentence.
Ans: 1750 rpm
